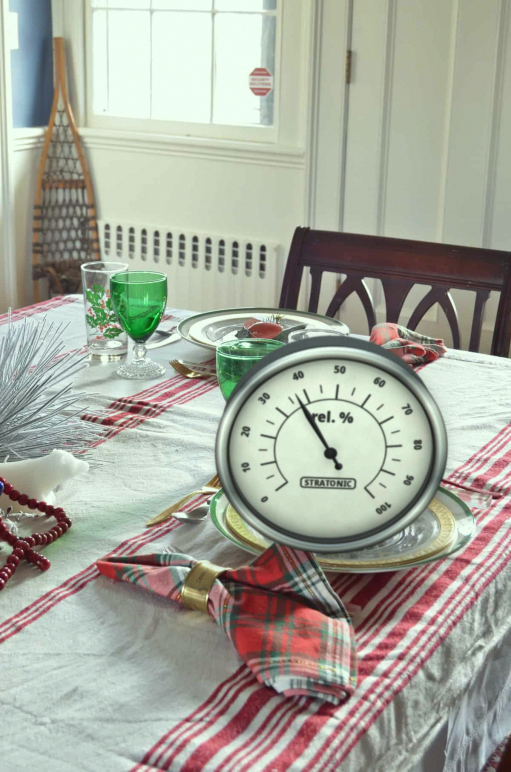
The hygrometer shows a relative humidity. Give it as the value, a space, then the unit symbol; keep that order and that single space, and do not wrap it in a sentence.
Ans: 37.5 %
